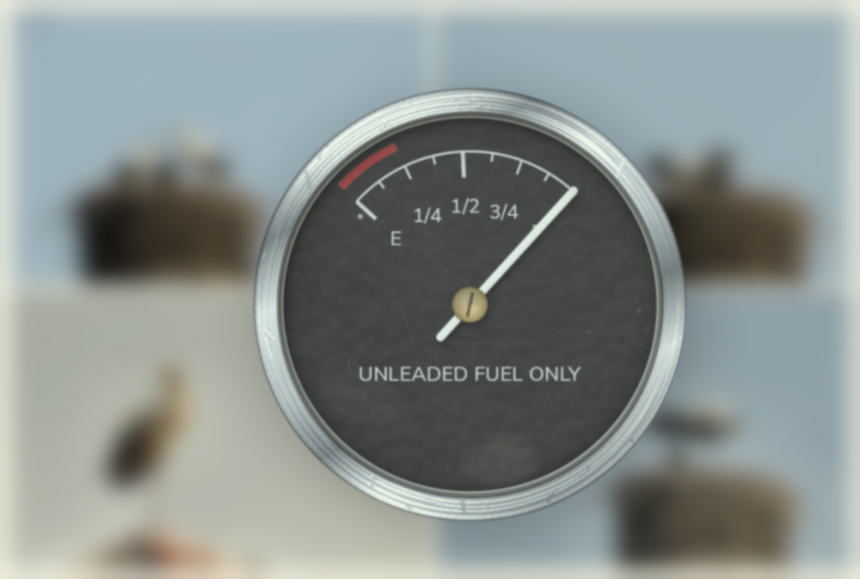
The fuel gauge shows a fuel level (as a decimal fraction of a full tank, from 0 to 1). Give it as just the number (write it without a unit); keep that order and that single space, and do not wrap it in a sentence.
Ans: 1
